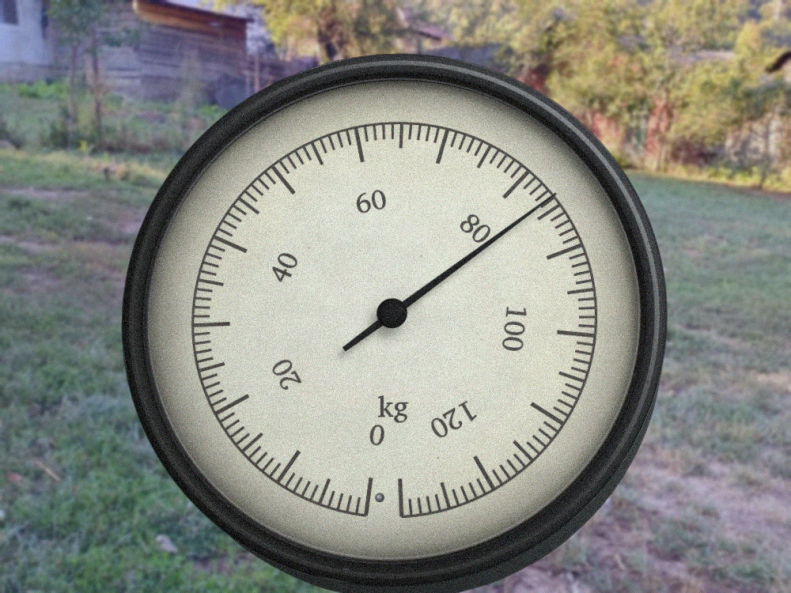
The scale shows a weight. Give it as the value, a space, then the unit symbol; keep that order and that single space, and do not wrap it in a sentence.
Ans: 84 kg
